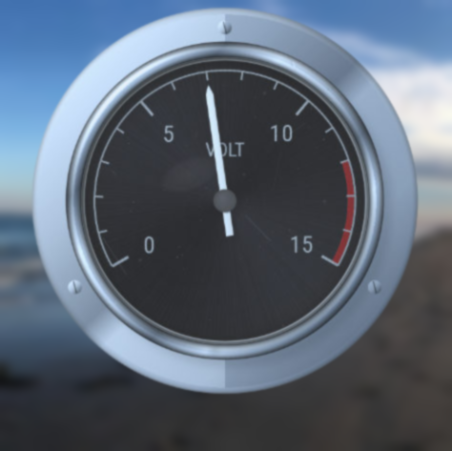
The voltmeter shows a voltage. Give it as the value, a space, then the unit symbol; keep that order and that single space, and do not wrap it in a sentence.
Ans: 7 V
